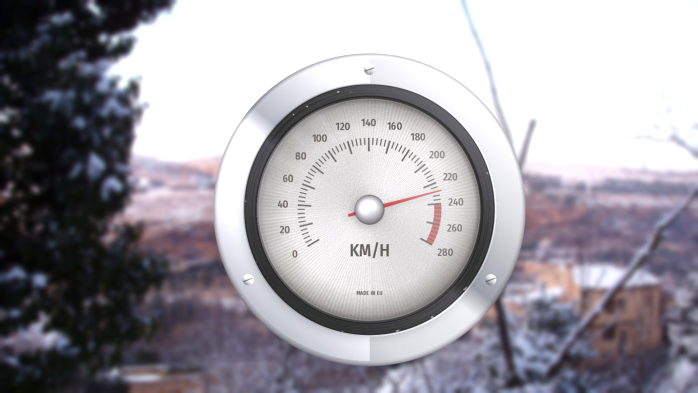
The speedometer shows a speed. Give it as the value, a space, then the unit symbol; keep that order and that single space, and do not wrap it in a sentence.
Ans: 228 km/h
